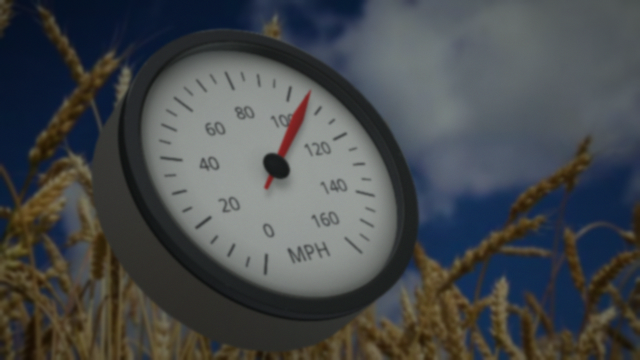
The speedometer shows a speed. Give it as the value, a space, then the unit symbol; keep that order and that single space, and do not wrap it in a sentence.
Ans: 105 mph
